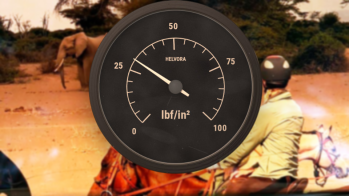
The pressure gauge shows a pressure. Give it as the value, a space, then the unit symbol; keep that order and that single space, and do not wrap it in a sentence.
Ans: 30 psi
